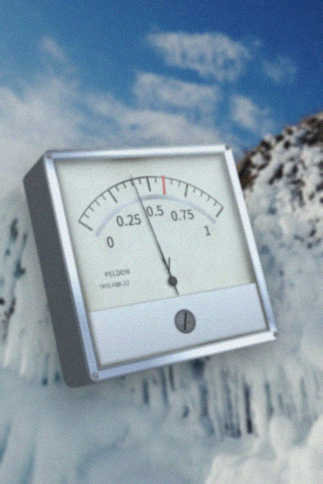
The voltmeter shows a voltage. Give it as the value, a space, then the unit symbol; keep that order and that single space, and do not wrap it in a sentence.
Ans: 0.4 V
